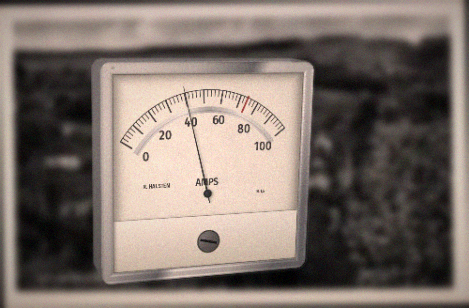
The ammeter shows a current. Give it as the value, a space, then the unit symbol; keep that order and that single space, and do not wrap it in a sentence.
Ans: 40 A
